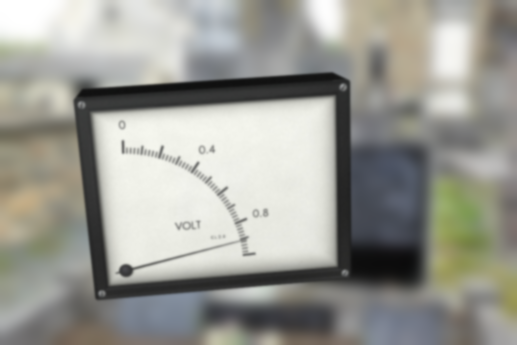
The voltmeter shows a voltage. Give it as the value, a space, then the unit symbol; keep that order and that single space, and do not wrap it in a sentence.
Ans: 0.9 V
